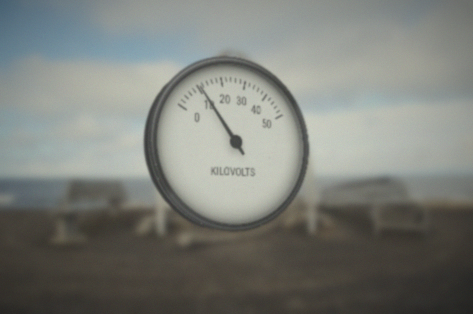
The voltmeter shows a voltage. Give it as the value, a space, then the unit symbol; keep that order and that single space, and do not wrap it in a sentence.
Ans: 10 kV
